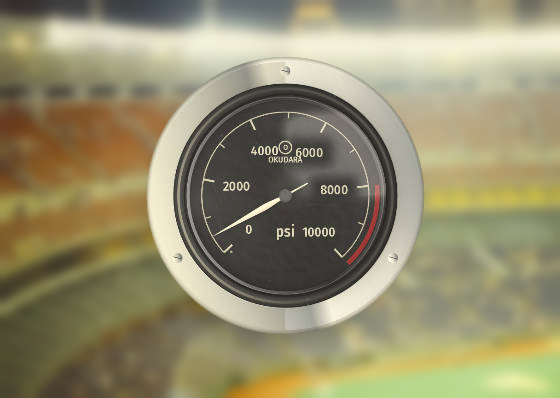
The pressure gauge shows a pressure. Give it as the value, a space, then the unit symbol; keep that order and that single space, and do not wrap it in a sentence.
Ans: 500 psi
